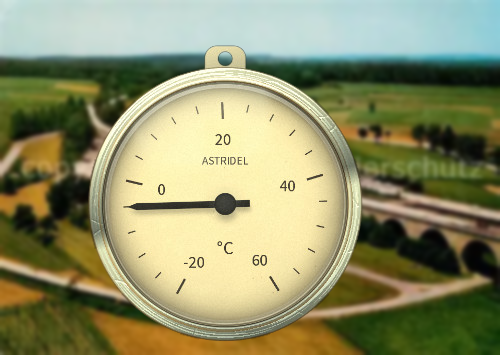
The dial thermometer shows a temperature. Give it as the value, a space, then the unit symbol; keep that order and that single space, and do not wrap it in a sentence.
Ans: -4 °C
